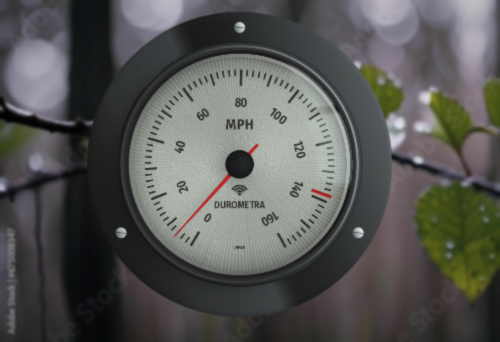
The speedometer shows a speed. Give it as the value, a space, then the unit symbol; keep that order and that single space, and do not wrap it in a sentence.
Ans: 6 mph
